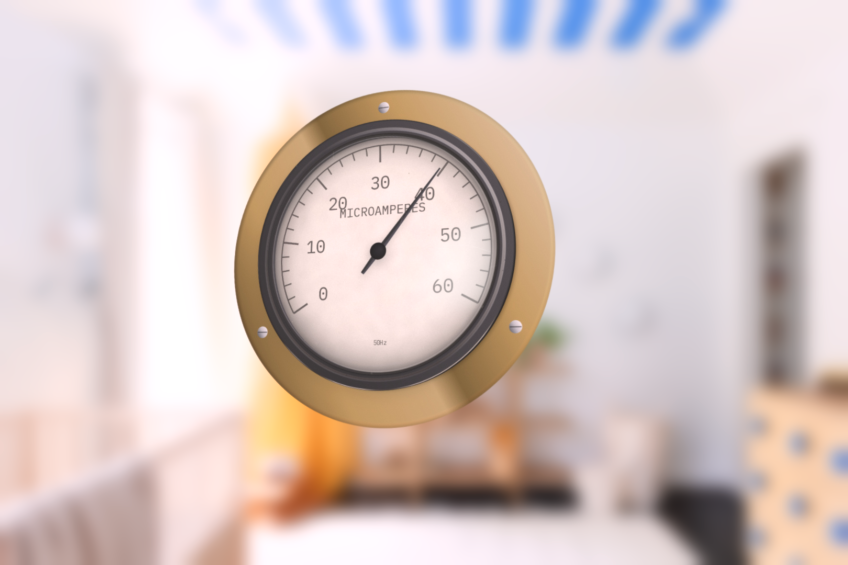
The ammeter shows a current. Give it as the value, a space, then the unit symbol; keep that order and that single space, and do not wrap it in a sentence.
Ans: 40 µA
